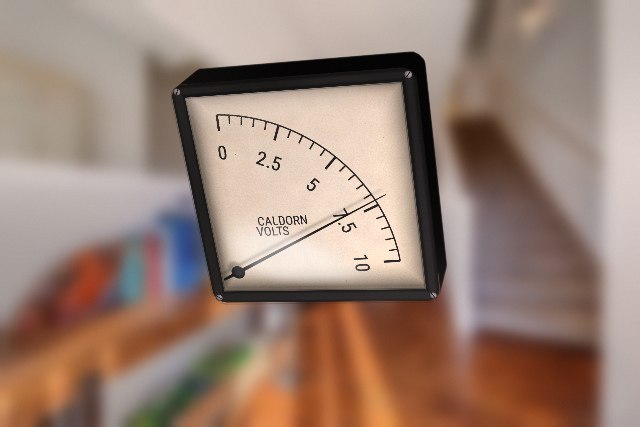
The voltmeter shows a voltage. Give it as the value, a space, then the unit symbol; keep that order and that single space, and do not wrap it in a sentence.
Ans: 7.25 V
